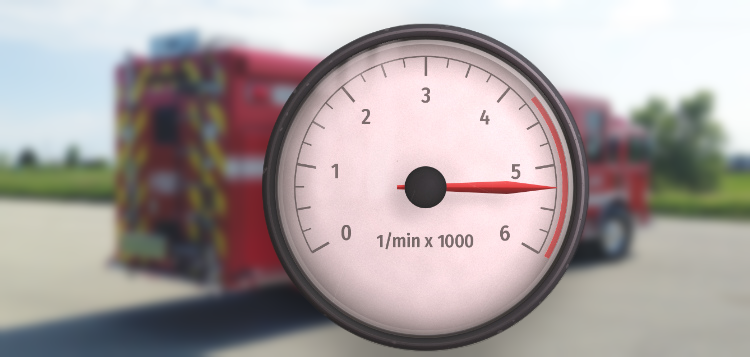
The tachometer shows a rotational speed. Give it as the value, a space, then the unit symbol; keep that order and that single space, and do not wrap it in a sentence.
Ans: 5250 rpm
